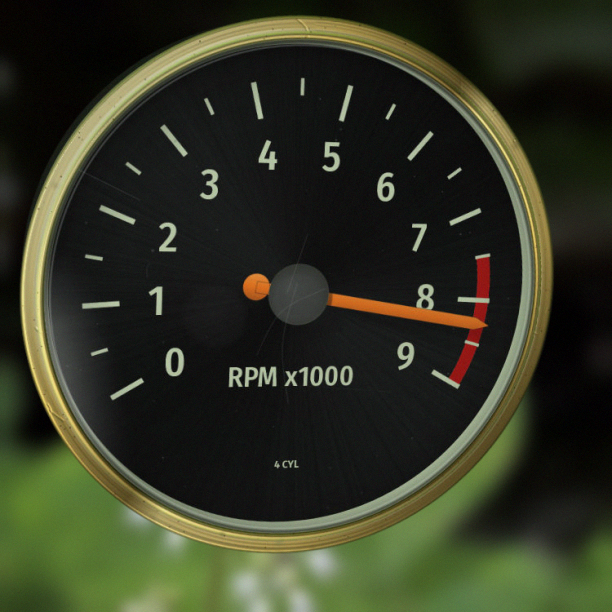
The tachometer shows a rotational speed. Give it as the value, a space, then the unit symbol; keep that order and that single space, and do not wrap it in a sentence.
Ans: 8250 rpm
